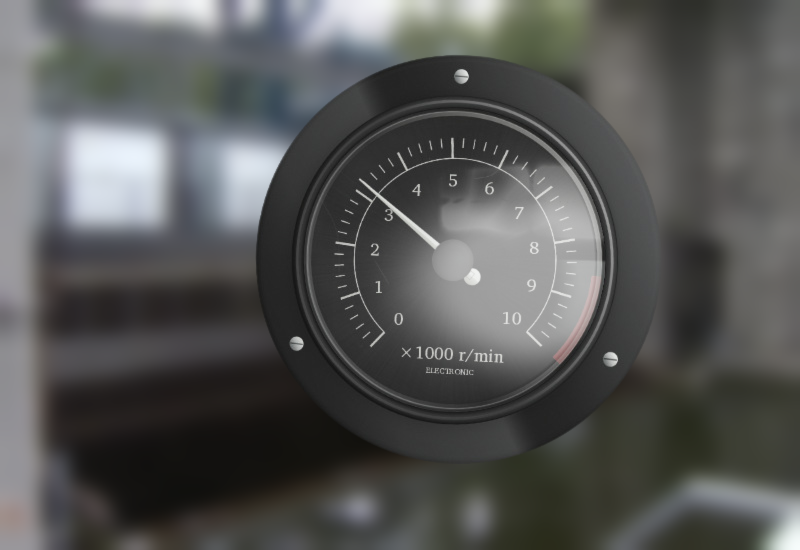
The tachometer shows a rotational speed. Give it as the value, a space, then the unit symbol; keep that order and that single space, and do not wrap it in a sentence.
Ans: 3200 rpm
